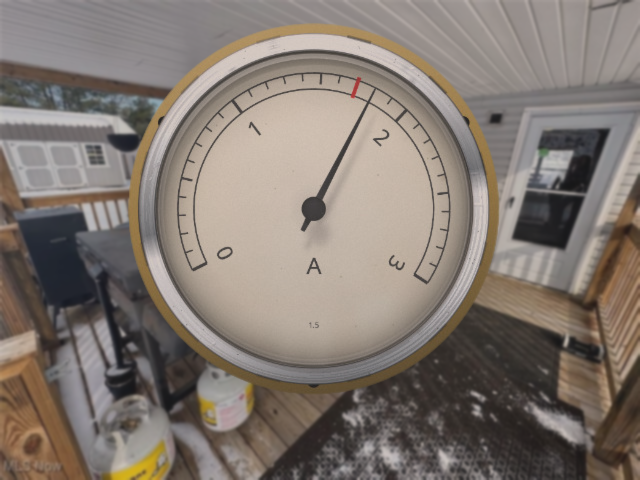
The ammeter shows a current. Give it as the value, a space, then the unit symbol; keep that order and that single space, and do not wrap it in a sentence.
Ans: 1.8 A
